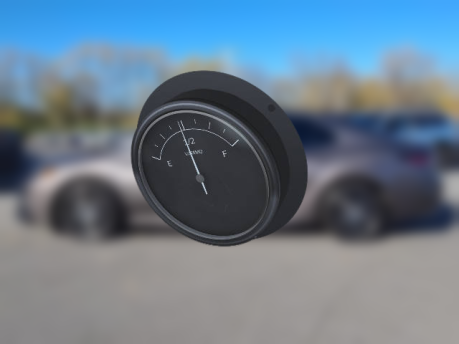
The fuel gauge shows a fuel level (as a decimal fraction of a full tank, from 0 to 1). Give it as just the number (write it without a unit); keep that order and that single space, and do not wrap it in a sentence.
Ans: 0.5
